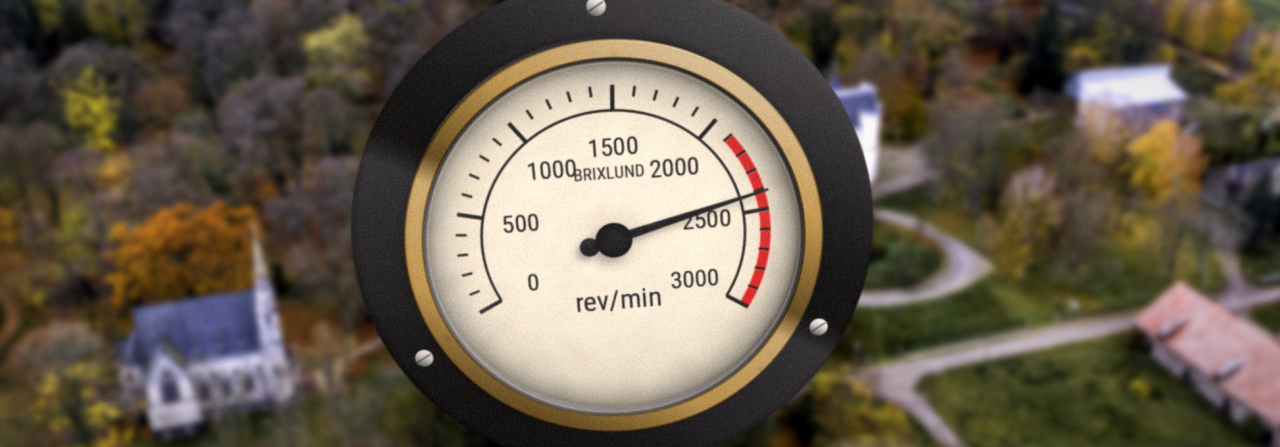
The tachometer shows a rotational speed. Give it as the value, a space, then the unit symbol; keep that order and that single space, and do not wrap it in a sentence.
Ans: 2400 rpm
